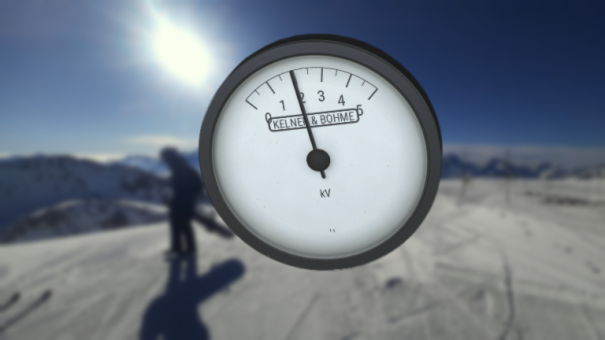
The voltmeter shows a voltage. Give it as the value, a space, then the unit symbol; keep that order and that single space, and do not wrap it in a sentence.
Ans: 2 kV
